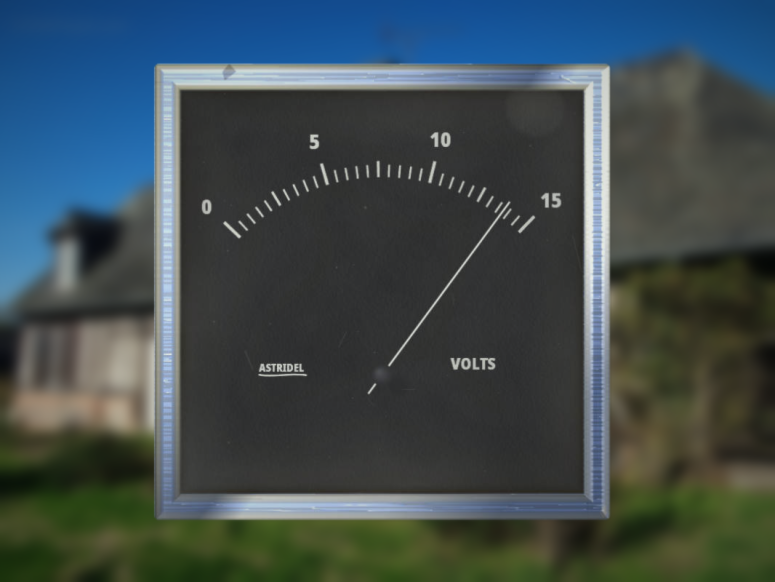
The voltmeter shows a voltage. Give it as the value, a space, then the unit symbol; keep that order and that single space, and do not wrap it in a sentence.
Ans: 13.75 V
